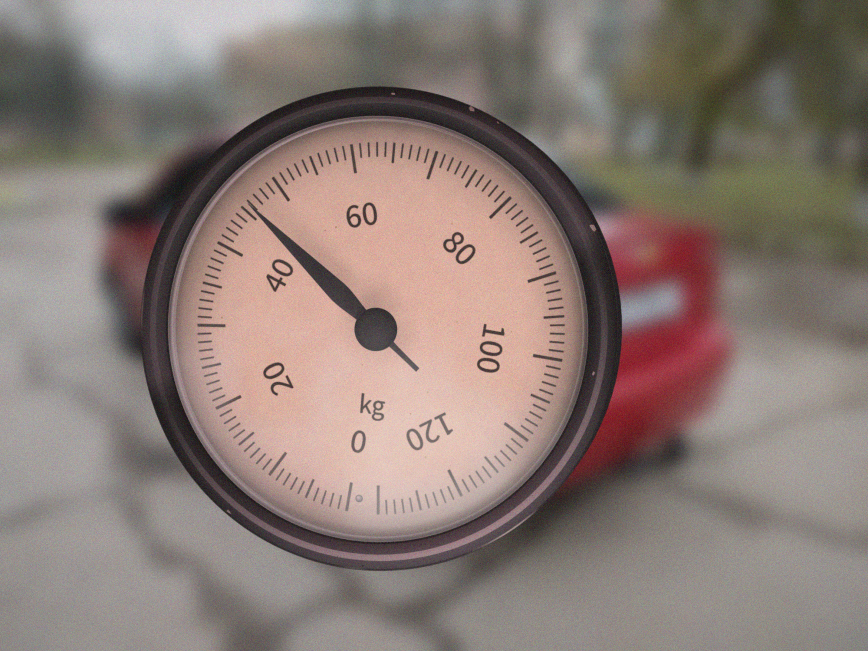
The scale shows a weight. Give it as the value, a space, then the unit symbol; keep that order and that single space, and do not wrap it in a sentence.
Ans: 46 kg
